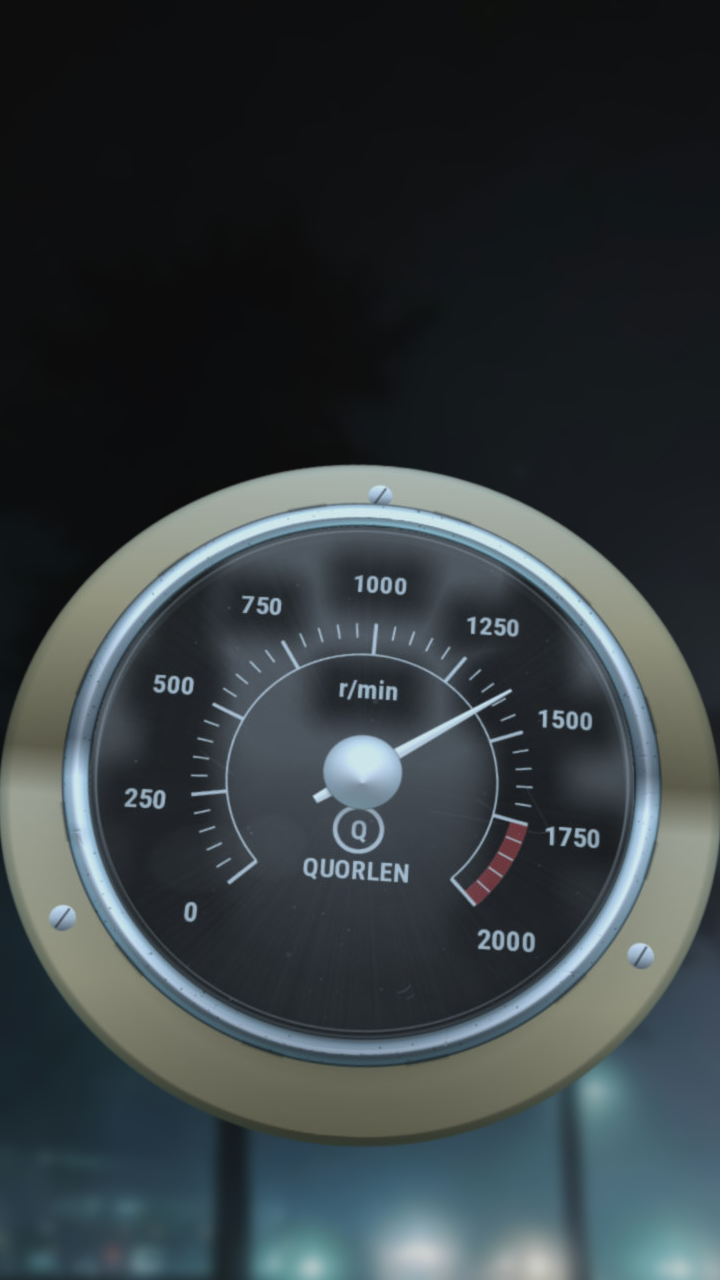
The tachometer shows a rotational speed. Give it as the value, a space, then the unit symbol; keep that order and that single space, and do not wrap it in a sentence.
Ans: 1400 rpm
